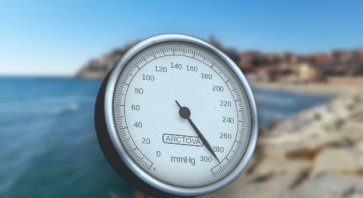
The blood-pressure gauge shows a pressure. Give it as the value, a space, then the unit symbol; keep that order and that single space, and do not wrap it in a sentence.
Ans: 290 mmHg
